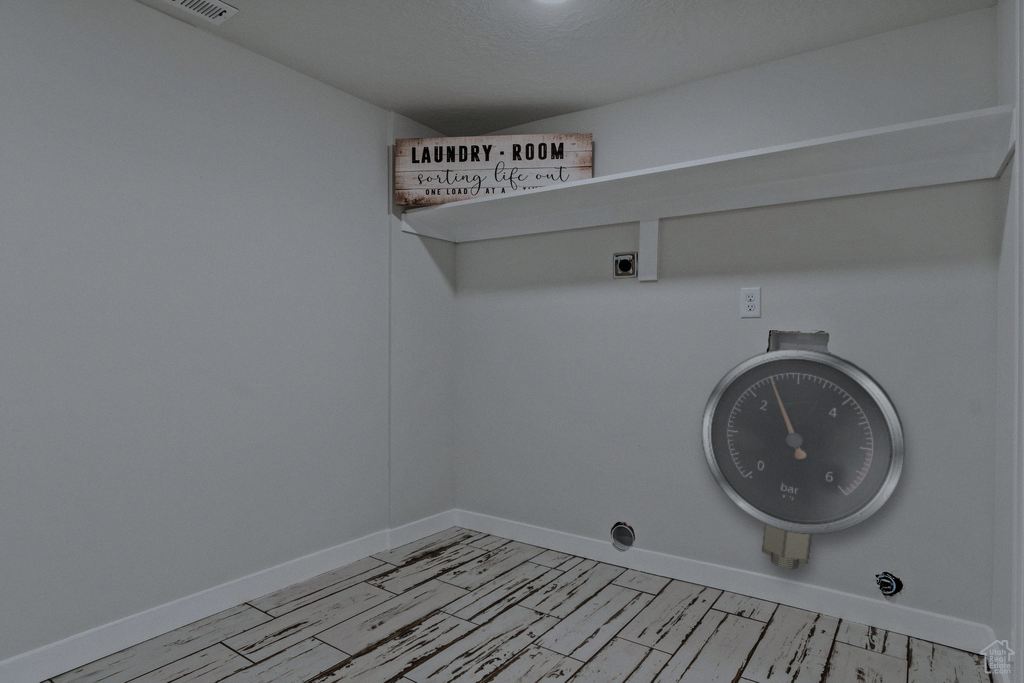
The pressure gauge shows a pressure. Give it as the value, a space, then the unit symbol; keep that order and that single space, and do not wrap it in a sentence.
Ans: 2.5 bar
